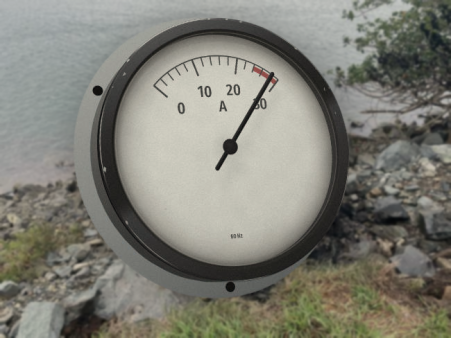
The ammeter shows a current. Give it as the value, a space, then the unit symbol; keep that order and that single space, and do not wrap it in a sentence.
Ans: 28 A
